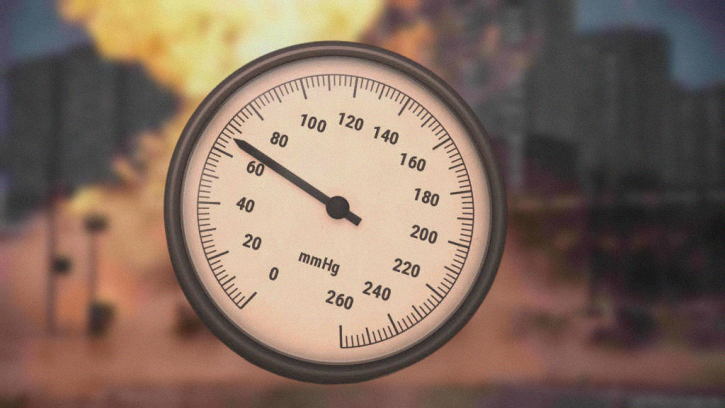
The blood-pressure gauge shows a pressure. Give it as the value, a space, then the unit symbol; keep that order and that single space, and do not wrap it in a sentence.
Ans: 66 mmHg
